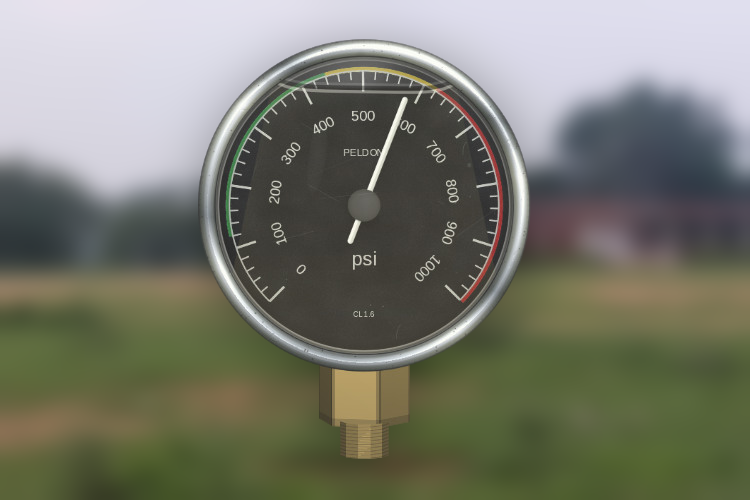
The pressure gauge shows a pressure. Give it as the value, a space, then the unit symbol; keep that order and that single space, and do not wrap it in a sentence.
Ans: 580 psi
